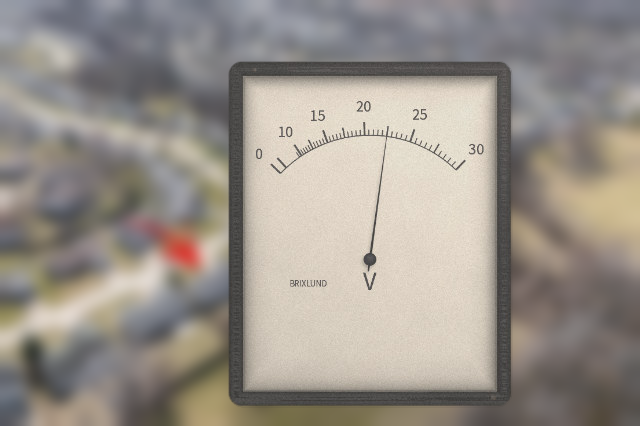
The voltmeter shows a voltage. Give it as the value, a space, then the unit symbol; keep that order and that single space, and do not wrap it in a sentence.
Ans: 22.5 V
